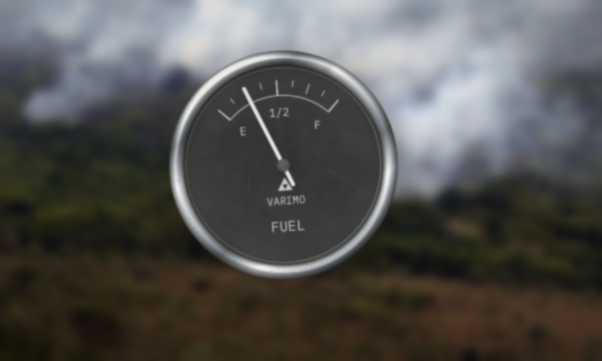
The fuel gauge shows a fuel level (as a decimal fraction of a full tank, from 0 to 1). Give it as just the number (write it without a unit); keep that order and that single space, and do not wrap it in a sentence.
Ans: 0.25
